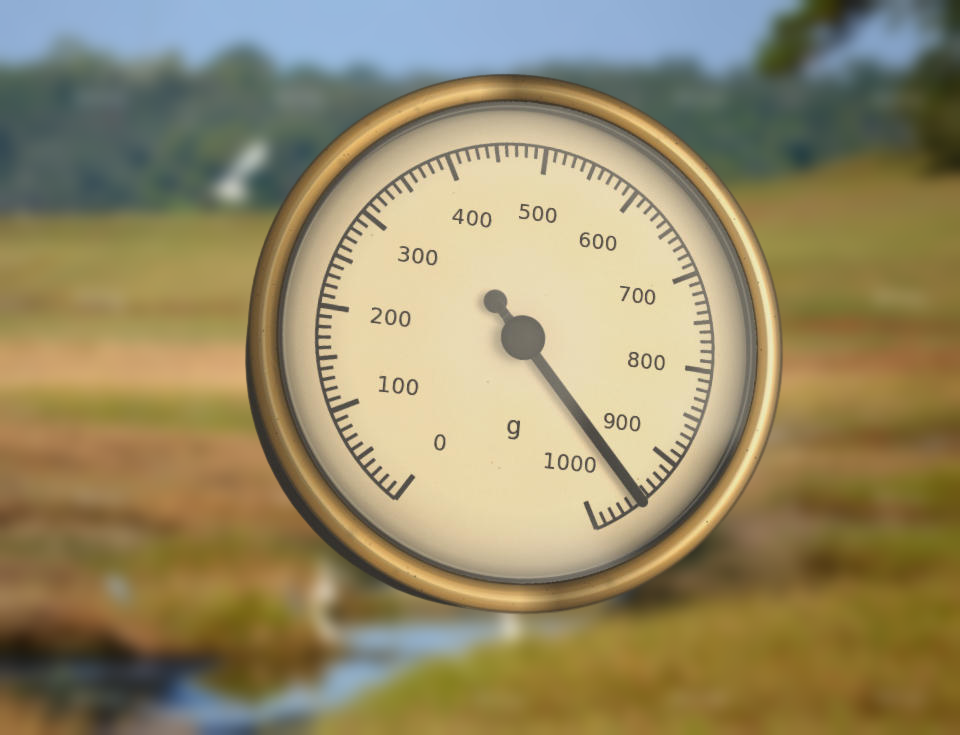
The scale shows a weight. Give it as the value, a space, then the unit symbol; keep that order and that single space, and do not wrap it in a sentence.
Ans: 950 g
